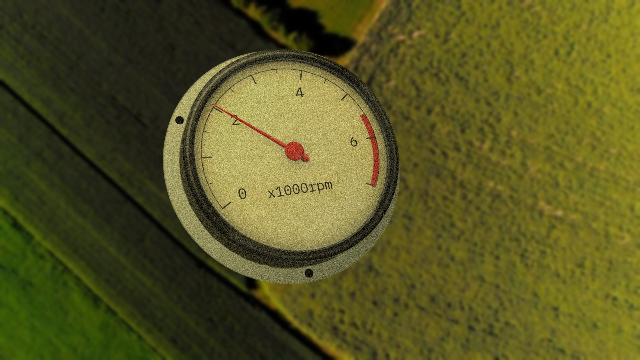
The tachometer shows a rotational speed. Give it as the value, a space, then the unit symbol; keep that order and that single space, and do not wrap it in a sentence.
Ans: 2000 rpm
